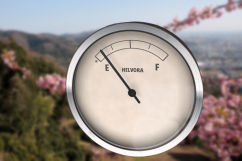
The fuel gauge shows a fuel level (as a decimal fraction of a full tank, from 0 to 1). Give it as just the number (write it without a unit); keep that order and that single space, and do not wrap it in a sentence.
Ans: 0.125
